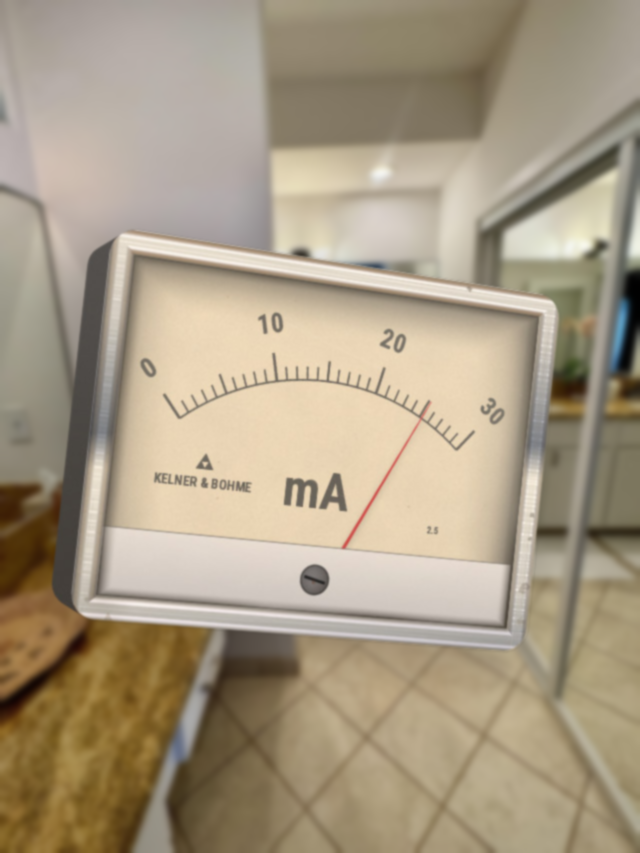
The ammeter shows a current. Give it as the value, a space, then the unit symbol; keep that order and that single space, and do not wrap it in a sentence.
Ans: 25 mA
